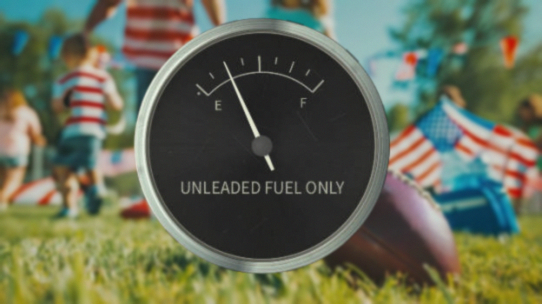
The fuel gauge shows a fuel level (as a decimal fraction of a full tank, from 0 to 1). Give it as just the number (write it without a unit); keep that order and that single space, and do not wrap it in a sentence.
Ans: 0.25
